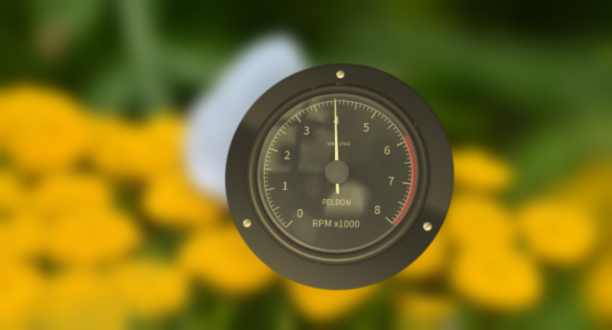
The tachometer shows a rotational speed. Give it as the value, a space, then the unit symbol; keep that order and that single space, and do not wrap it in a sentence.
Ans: 4000 rpm
